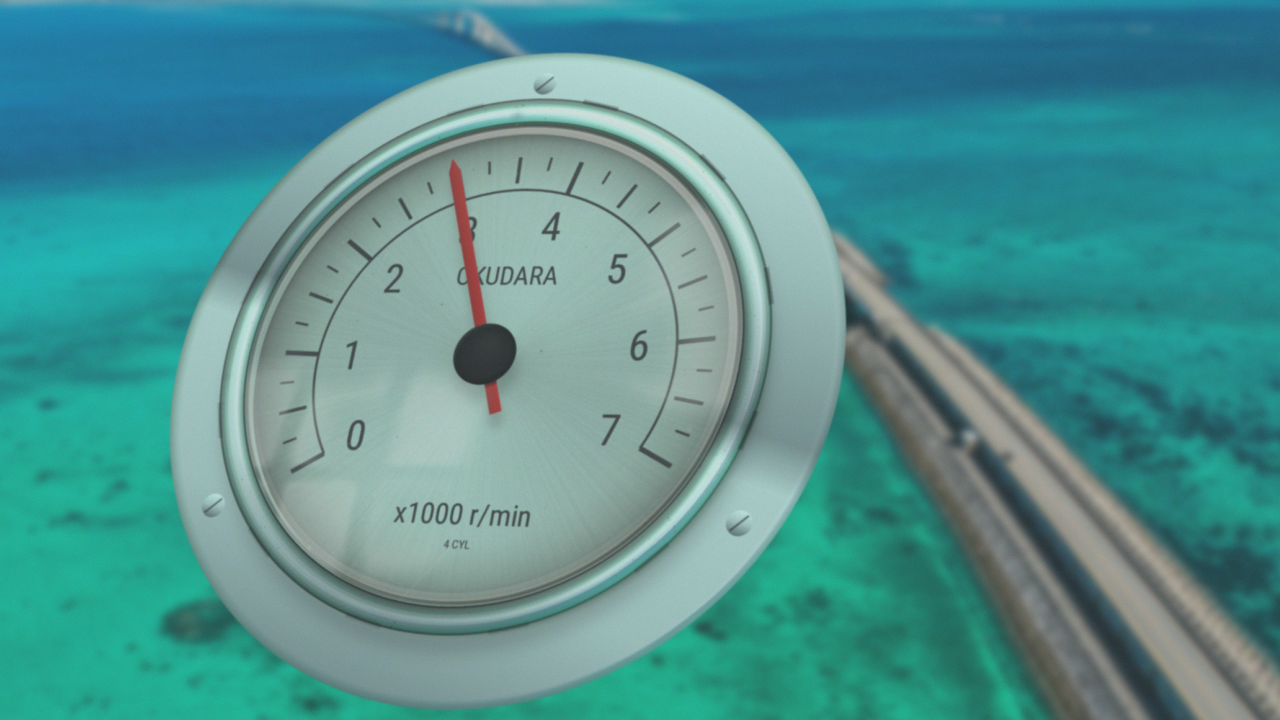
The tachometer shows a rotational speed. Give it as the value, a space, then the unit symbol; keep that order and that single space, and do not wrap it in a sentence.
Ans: 3000 rpm
